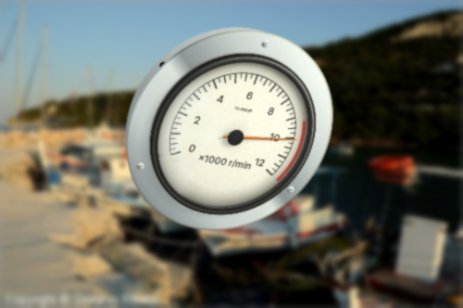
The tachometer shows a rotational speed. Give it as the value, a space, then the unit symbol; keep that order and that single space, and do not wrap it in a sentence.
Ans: 10000 rpm
